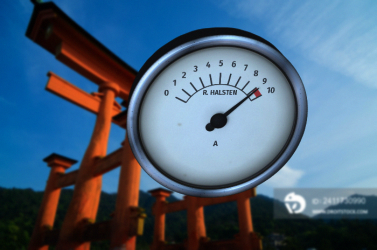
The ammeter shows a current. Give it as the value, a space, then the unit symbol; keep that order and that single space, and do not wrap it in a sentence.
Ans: 9 A
